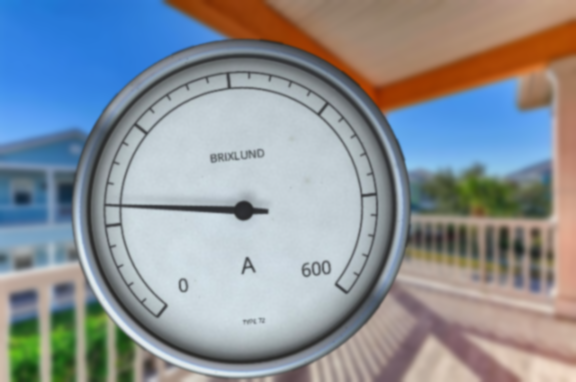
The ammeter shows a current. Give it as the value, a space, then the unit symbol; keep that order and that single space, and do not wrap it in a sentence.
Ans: 120 A
